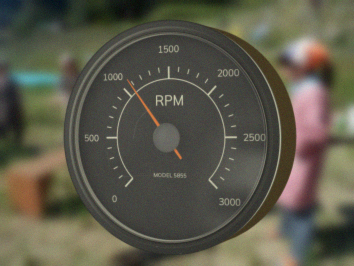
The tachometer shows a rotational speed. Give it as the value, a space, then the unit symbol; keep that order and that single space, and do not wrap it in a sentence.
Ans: 1100 rpm
